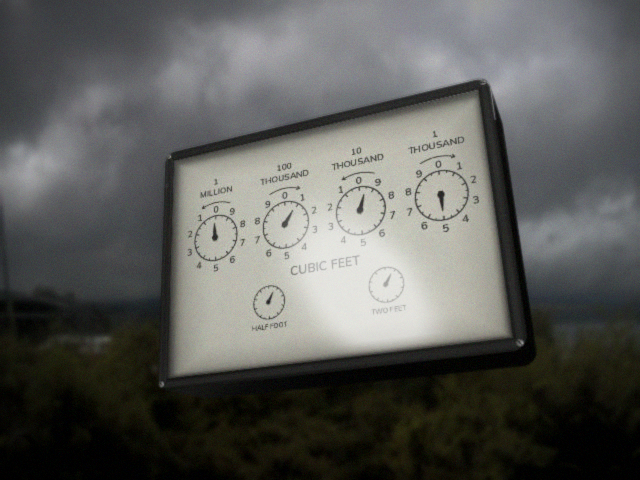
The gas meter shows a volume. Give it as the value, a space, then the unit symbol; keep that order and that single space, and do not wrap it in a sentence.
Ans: 9500 ft³
